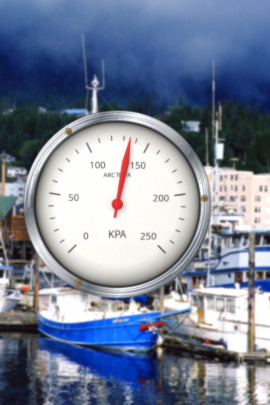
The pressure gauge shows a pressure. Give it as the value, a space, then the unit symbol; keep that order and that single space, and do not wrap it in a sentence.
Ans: 135 kPa
